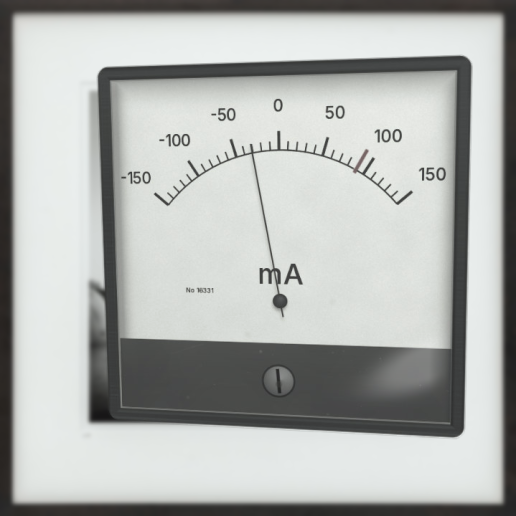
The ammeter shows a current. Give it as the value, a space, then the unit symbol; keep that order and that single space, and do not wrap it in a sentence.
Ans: -30 mA
